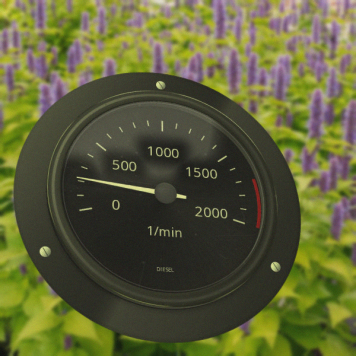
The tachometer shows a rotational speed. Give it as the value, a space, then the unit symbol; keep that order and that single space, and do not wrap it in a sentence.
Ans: 200 rpm
